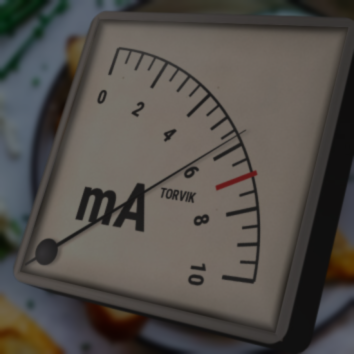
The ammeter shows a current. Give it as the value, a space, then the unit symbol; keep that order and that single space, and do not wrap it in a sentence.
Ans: 5.75 mA
